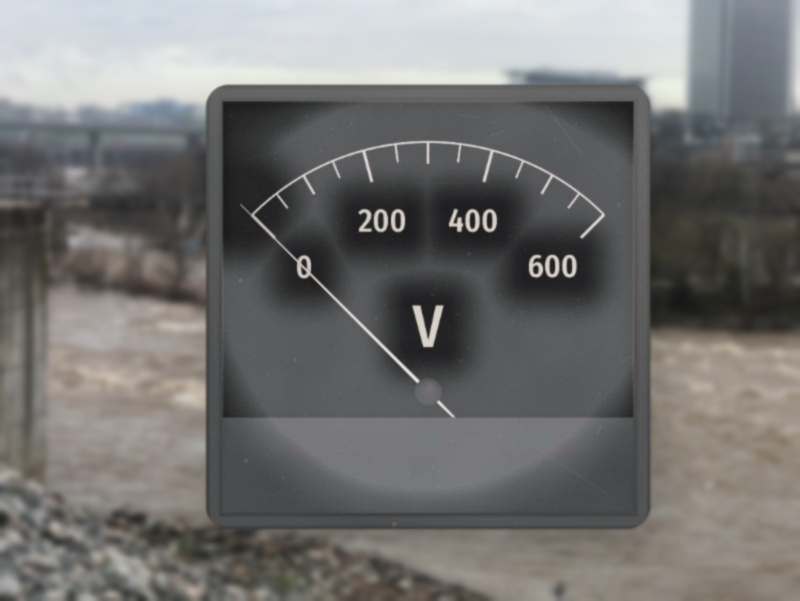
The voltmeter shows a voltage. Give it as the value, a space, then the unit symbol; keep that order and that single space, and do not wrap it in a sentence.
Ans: 0 V
